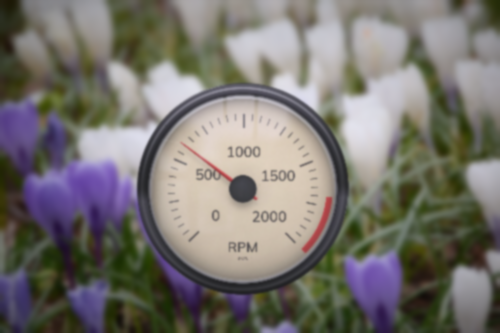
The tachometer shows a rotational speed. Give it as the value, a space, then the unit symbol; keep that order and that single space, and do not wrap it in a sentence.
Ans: 600 rpm
